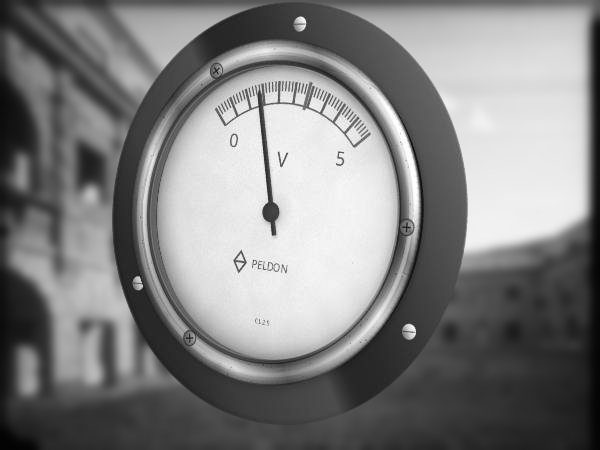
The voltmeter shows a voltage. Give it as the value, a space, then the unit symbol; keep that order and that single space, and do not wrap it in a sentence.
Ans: 1.5 V
